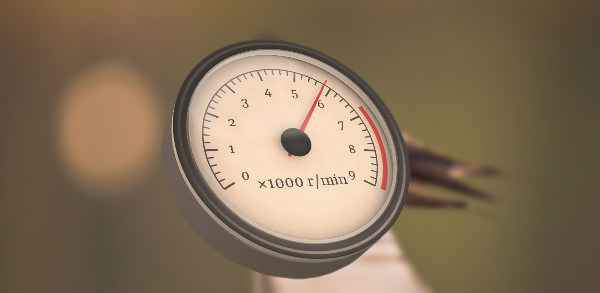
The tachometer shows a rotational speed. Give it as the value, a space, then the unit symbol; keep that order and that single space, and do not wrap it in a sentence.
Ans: 5800 rpm
